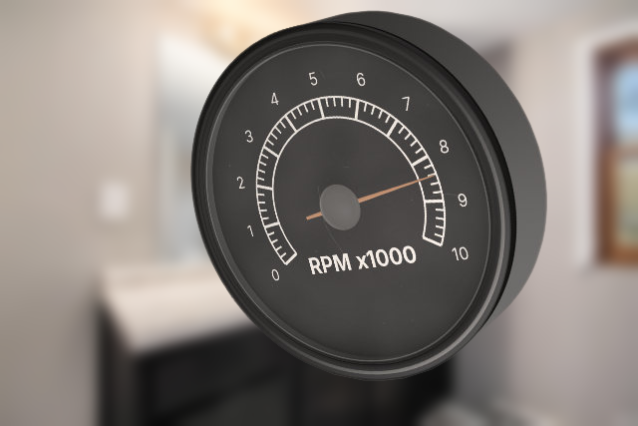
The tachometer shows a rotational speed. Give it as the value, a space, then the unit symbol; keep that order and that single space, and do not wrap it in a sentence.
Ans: 8400 rpm
